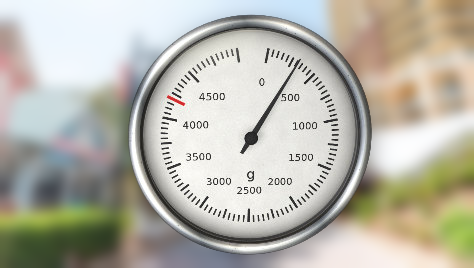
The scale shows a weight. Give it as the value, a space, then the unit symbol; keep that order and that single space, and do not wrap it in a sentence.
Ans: 300 g
